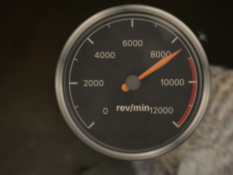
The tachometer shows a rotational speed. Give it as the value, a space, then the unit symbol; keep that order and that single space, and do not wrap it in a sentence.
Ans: 8500 rpm
